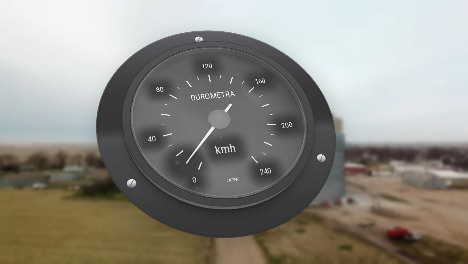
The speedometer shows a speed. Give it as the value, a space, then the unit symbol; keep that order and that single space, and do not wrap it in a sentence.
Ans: 10 km/h
